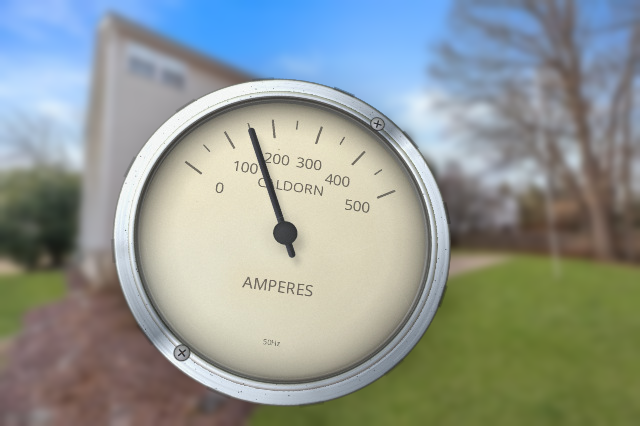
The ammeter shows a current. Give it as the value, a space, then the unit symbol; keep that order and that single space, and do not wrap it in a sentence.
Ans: 150 A
